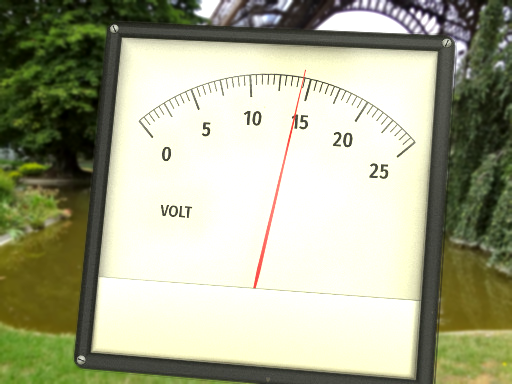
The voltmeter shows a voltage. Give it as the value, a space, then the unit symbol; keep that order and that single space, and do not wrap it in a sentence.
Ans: 14.5 V
